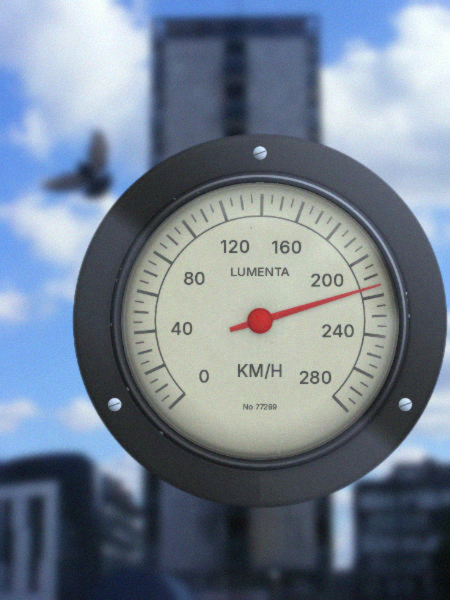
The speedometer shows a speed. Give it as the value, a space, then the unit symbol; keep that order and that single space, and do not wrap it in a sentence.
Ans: 215 km/h
